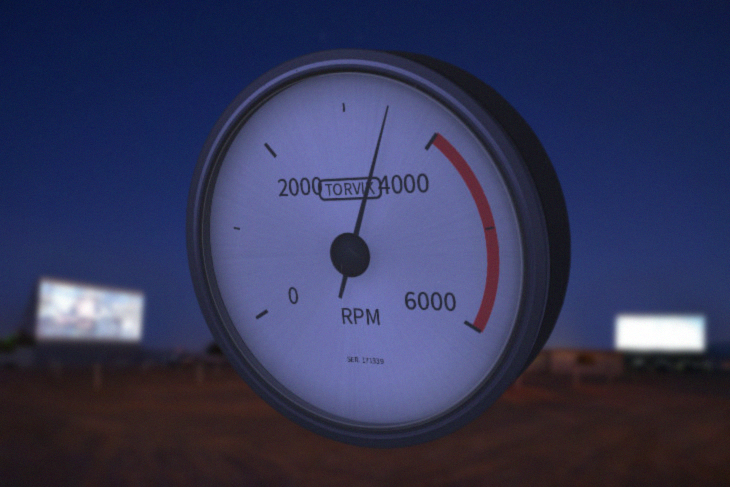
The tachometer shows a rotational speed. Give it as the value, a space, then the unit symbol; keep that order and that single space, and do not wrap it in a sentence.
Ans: 3500 rpm
